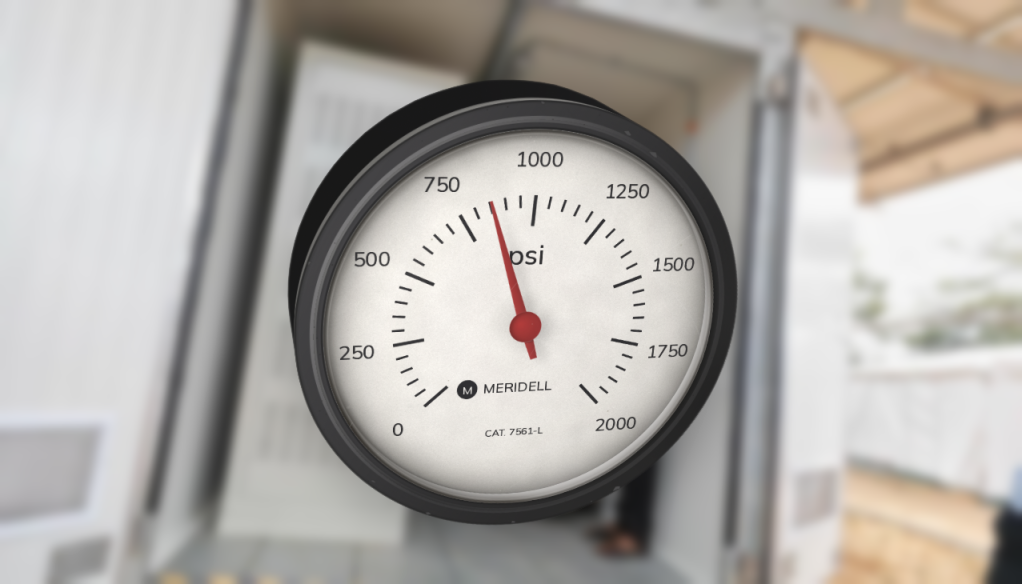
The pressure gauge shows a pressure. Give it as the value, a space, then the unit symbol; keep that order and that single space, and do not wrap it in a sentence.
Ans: 850 psi
